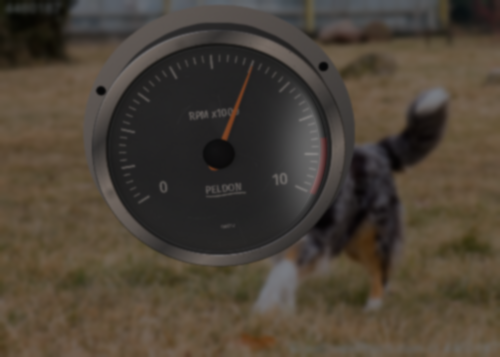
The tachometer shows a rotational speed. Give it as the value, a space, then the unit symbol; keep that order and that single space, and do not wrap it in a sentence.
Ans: 6000 rpm
